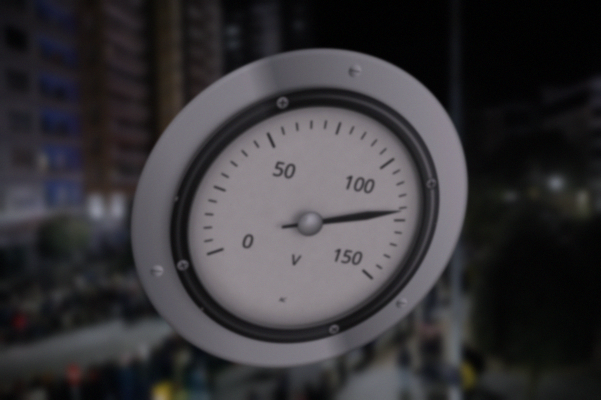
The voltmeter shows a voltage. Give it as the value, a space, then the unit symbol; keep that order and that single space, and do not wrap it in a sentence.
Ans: 120 V
